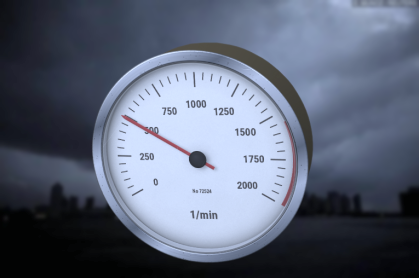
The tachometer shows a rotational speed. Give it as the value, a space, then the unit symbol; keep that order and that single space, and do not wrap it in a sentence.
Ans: 500 rpm
